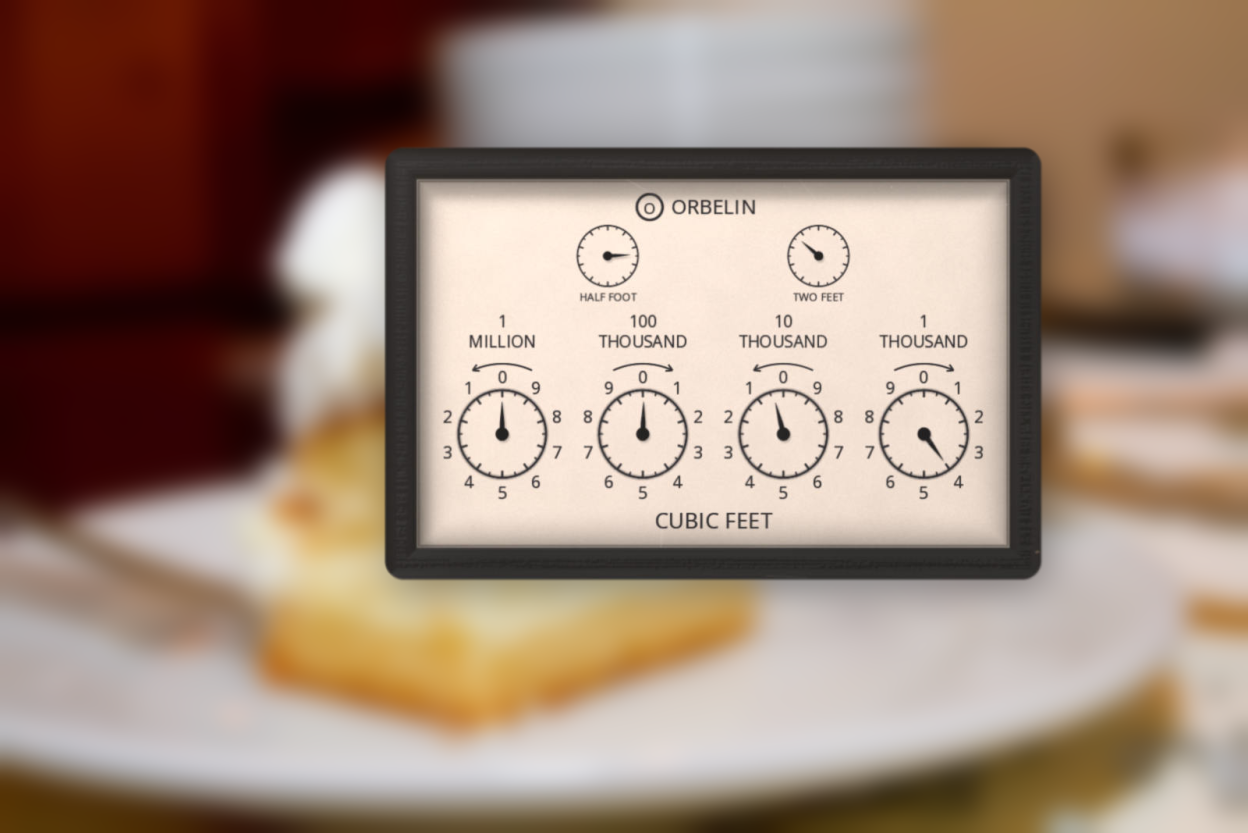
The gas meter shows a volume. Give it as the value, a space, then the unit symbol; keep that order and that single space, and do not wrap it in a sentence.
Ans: 400 ft³
